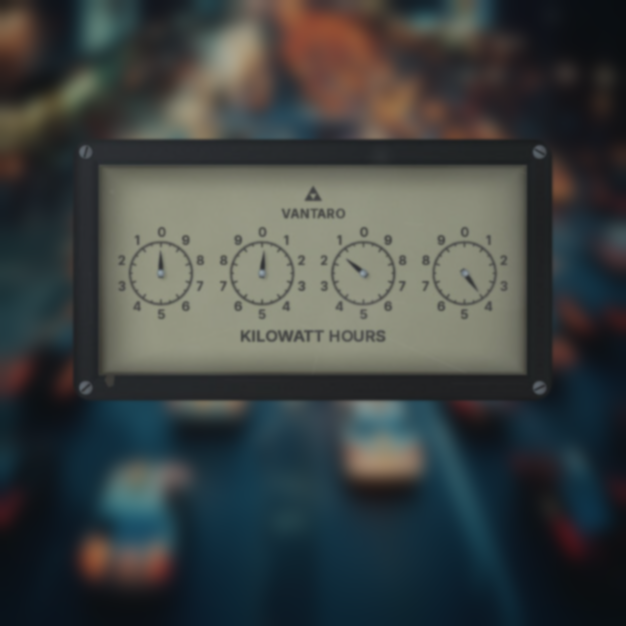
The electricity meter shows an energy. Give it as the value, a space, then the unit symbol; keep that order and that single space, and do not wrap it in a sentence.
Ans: 14 kWh
